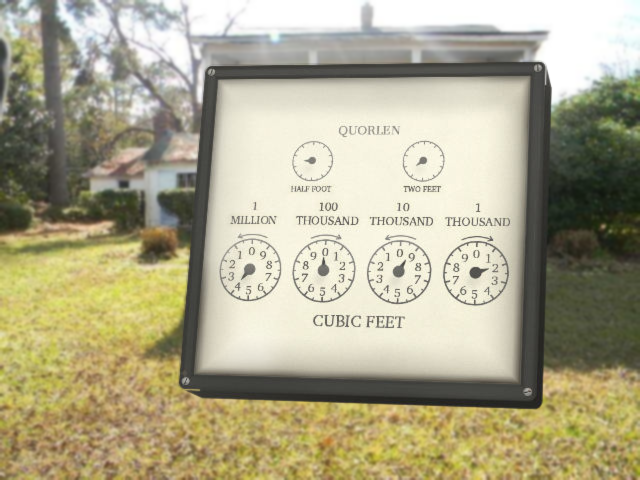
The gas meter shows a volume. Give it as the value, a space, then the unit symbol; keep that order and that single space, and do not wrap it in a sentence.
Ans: 399200 ft³
